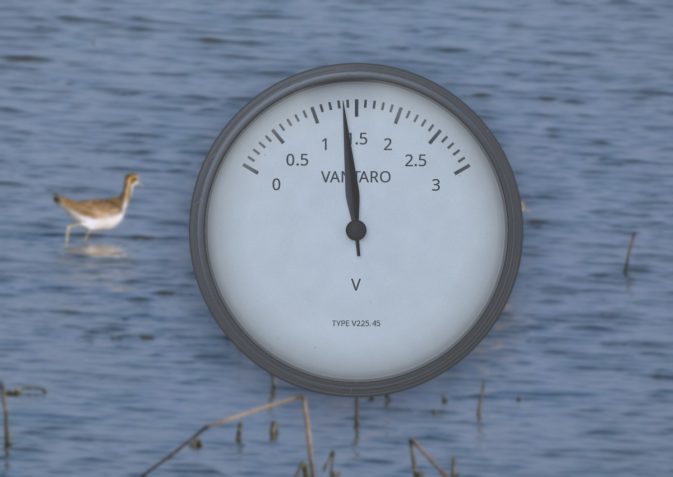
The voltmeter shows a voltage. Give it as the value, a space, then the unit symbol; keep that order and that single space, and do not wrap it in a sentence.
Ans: 1.35 V
